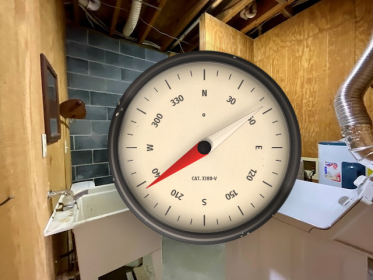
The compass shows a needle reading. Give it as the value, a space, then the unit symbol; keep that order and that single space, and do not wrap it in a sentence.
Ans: 235 °
